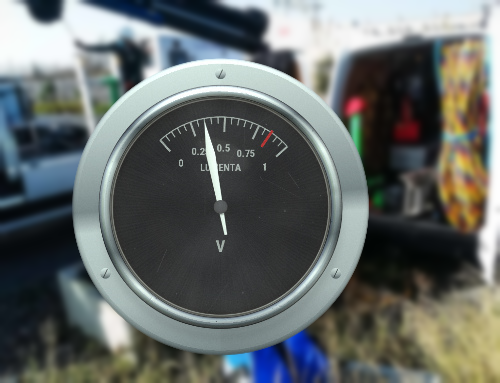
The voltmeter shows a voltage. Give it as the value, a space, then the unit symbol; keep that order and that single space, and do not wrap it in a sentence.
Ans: 0.35 V
